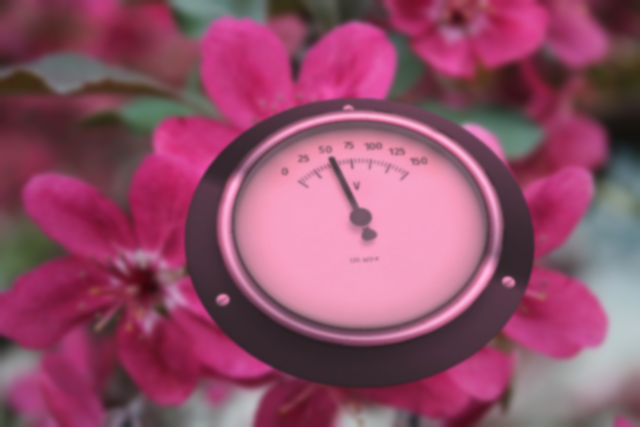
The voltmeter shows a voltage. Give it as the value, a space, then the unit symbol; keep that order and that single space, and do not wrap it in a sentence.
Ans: 50 V
